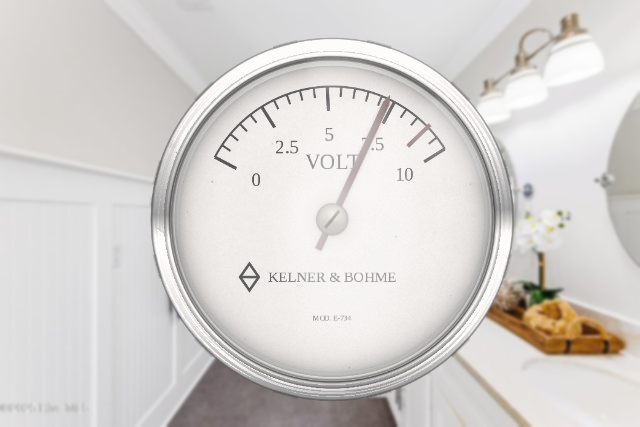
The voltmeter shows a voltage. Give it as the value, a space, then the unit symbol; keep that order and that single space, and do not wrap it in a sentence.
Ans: 7.25 V
